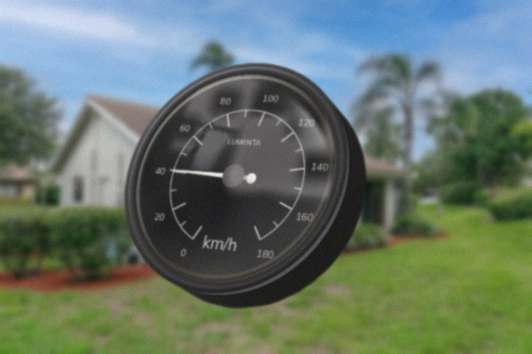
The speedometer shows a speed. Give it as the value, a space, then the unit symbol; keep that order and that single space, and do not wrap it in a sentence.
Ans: 40 km/h
